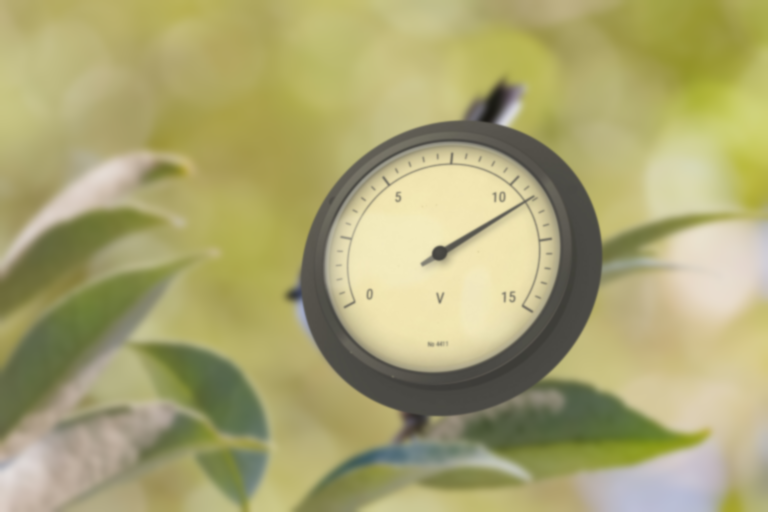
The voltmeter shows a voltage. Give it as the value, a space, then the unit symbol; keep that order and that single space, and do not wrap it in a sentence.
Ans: 11 V
